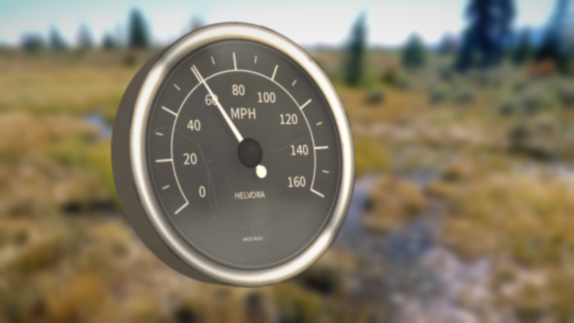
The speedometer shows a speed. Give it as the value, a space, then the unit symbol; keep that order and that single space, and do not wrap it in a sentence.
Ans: 60 mph
